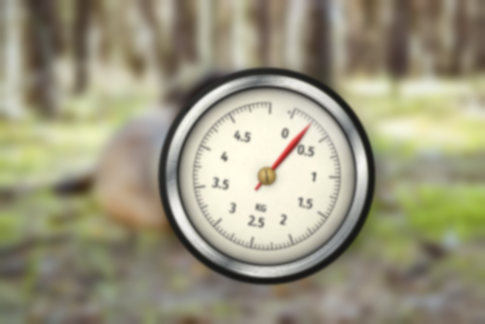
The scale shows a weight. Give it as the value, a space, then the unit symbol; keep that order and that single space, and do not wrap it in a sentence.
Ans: 0.25 kg
